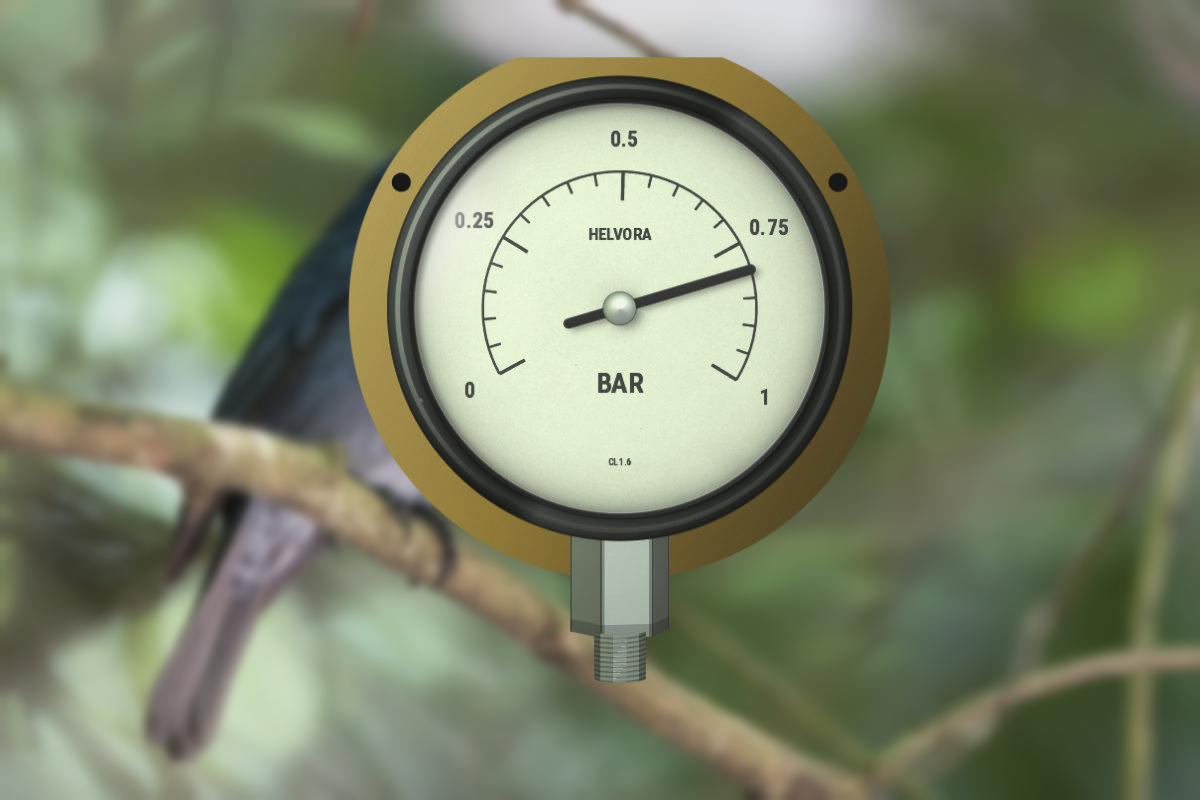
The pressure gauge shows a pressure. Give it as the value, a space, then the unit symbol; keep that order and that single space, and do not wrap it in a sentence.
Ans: 0.8 bar
